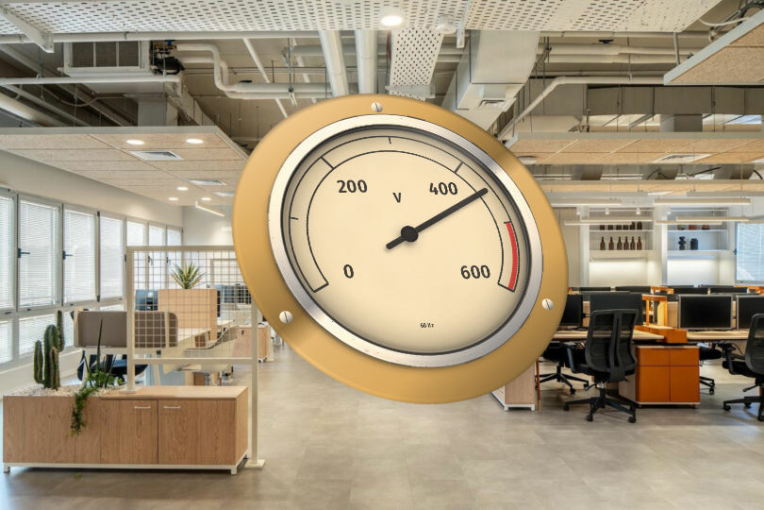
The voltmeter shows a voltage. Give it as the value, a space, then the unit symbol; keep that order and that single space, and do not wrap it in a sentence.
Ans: 450 V
